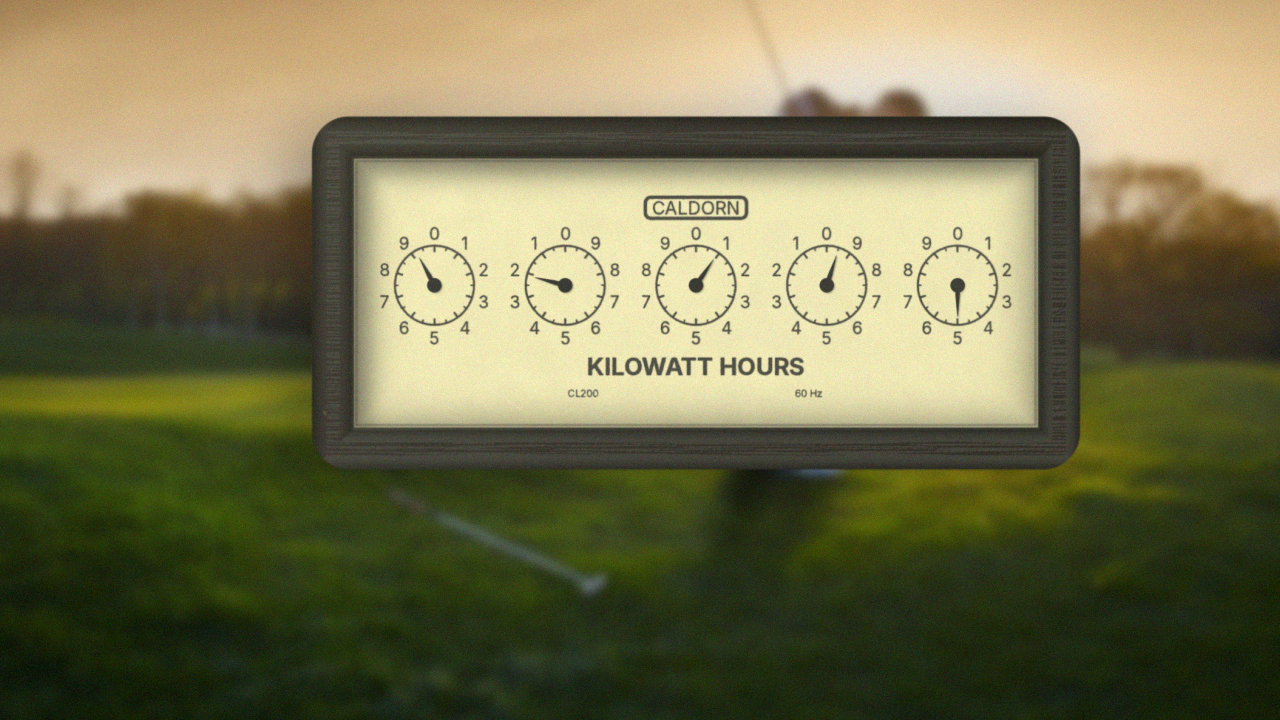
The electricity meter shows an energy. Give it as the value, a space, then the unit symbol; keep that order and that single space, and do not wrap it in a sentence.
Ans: 92095 kWh
